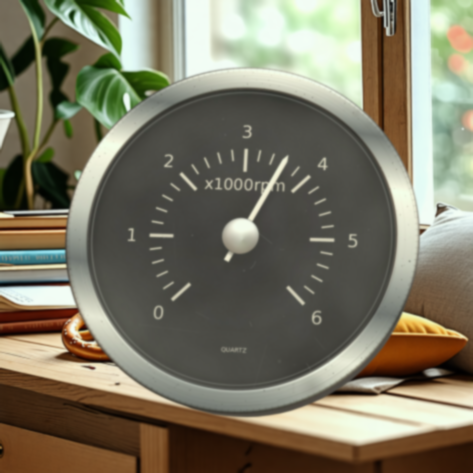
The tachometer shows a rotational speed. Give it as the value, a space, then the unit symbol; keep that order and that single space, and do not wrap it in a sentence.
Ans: 3600 rpm
